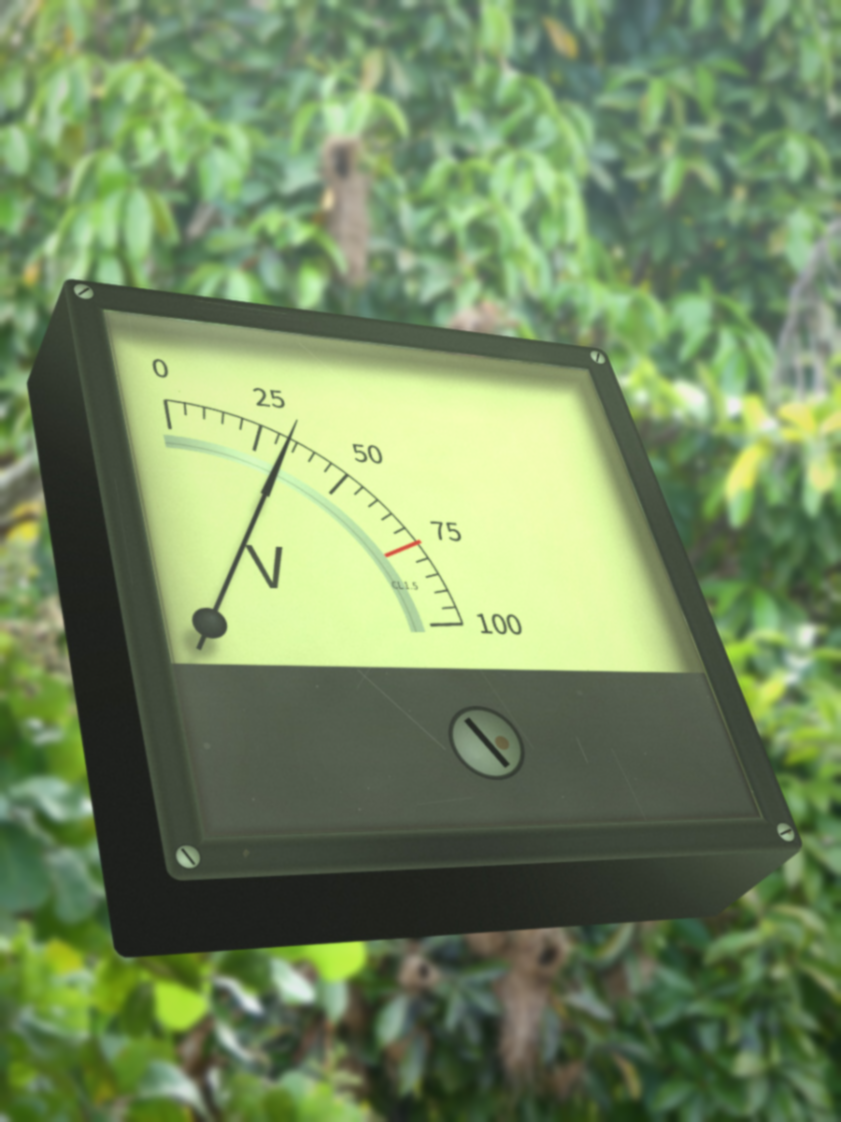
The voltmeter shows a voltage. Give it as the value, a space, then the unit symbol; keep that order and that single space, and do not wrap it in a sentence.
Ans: 32.5 V
